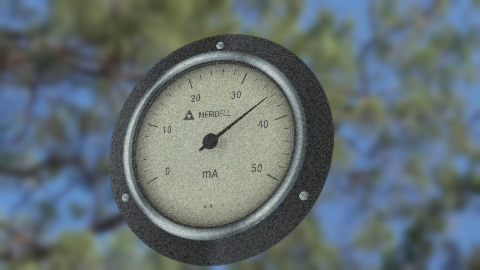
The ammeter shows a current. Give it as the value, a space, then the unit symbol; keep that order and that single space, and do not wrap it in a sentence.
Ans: 36 mA
